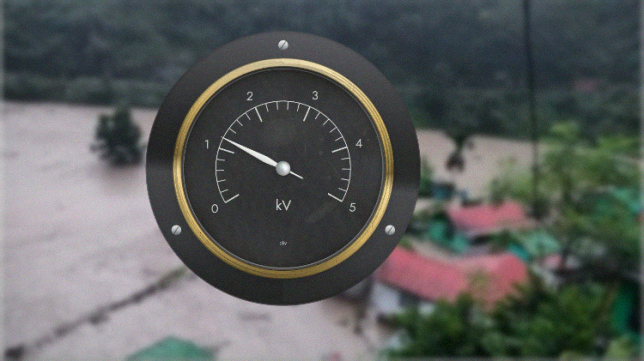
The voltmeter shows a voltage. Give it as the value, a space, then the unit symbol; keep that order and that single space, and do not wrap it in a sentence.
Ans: 1.2 kV
